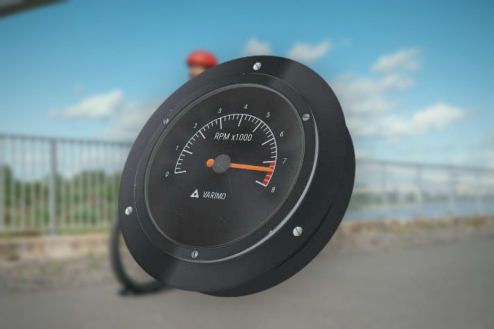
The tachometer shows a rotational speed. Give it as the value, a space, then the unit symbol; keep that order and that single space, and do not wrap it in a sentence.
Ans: 7400 rpm
